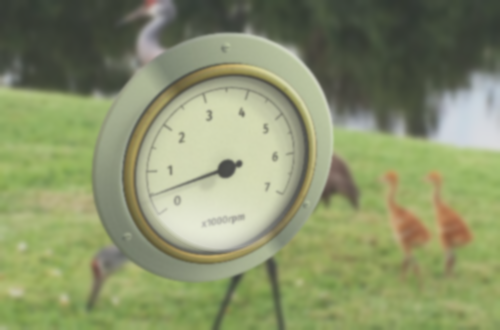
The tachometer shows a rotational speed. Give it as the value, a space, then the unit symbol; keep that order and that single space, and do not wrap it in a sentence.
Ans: 500 rpm
